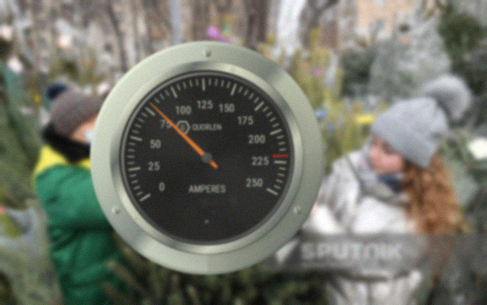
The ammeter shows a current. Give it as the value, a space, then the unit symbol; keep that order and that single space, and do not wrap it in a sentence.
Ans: 80 A
